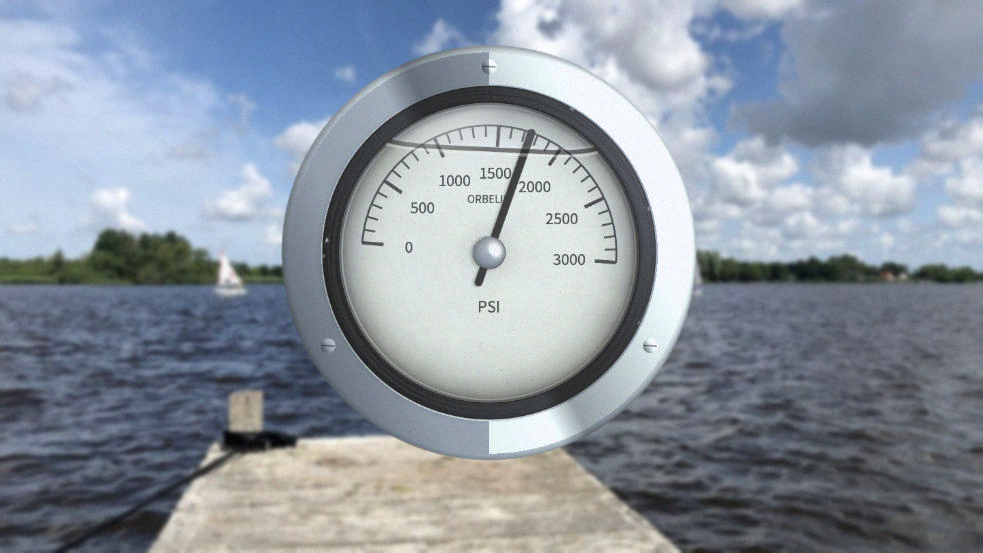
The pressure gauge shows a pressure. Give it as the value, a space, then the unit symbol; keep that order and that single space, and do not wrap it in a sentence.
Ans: 1750 psi
